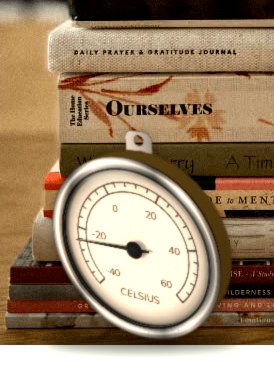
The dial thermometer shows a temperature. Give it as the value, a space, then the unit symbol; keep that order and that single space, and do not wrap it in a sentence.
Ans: -24 °C
